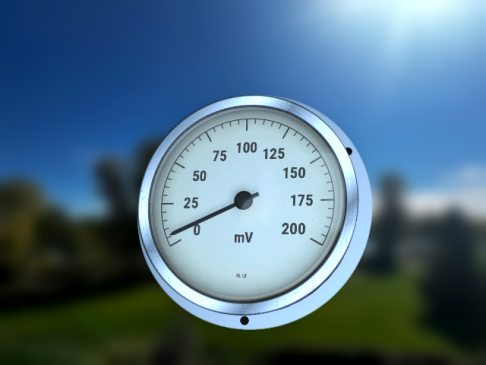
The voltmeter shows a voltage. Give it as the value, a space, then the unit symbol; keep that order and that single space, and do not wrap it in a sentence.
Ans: 5 mV
